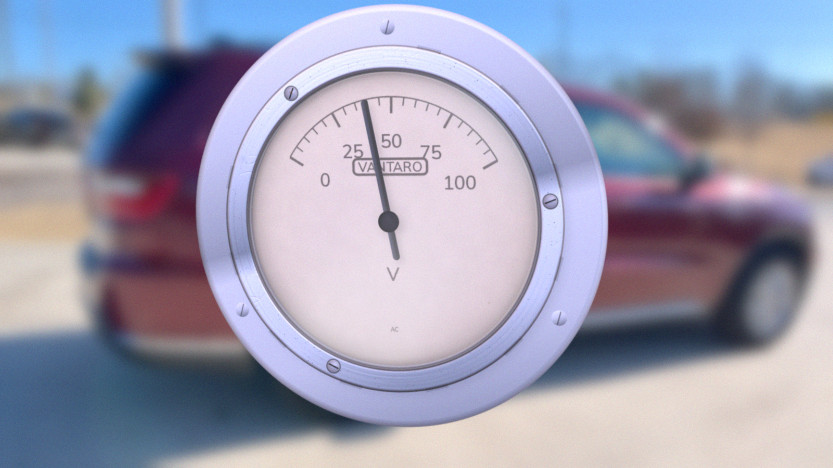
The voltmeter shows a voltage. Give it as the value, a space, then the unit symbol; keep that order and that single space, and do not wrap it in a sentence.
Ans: 40 V
